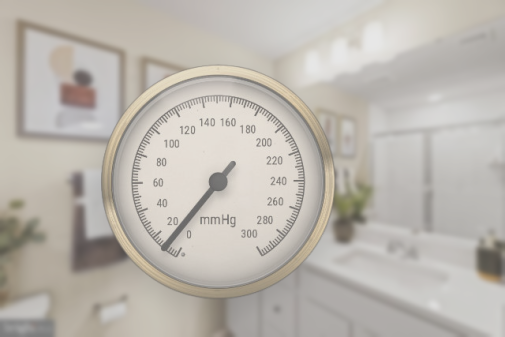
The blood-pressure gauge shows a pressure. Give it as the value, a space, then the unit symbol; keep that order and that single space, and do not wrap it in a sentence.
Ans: 10 mmHg
